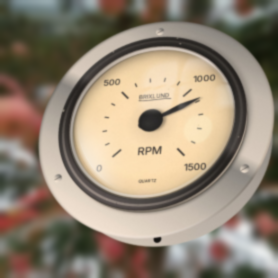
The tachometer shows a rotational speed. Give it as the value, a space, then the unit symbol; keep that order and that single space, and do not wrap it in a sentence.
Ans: 1100 rpm
